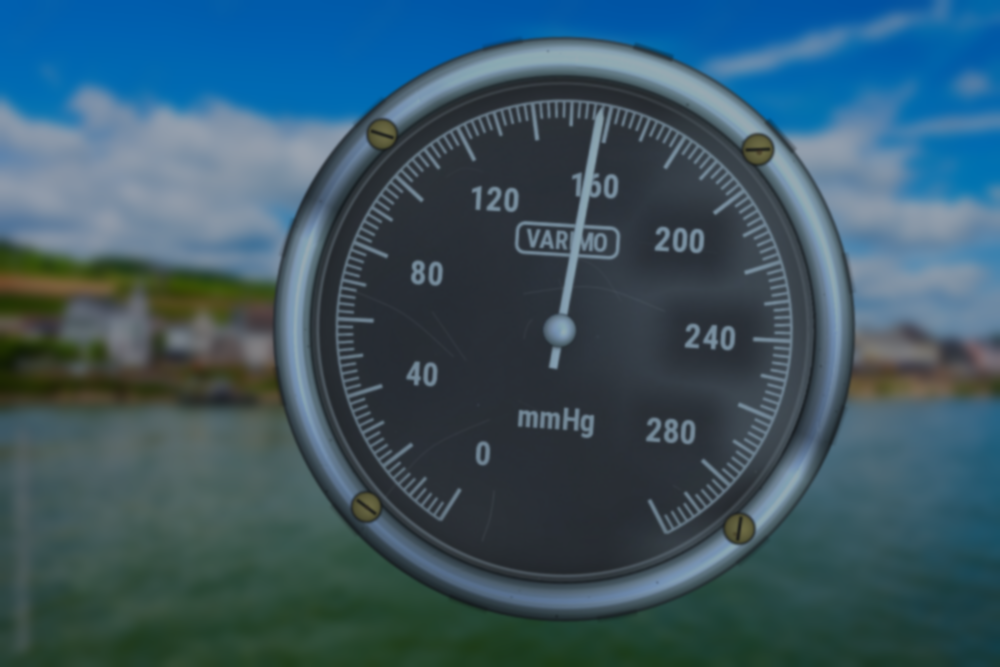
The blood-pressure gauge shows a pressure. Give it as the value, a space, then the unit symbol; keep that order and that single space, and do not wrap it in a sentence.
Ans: 158 mmHg
